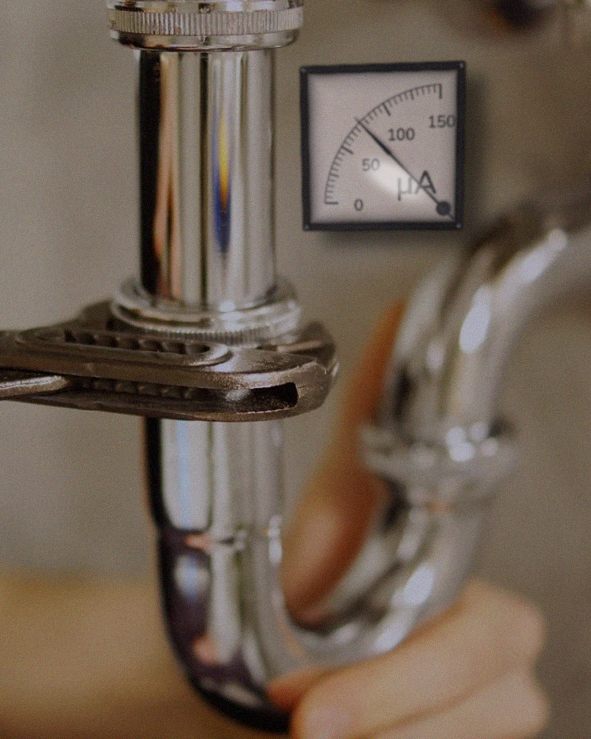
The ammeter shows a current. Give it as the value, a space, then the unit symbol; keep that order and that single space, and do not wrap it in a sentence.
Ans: 75 µA
